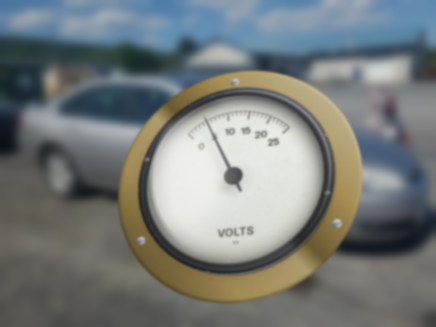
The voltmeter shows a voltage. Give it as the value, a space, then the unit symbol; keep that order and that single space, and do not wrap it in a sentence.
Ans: 5 V
